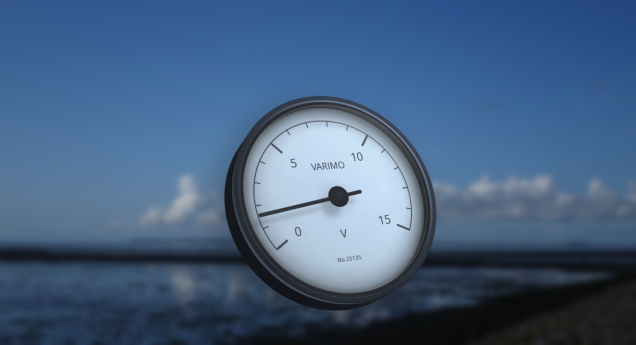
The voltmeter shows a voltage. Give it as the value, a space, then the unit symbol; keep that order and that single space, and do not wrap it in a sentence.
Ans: 1.5 V
